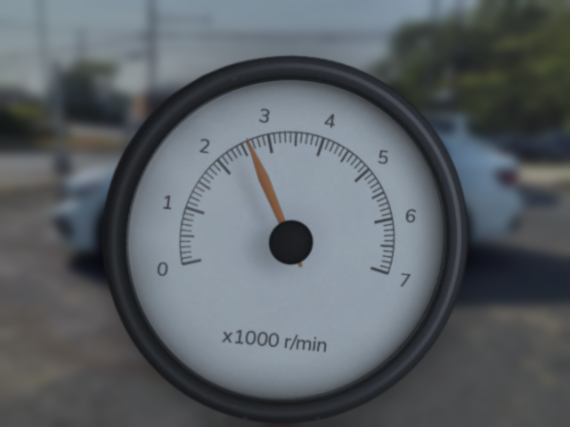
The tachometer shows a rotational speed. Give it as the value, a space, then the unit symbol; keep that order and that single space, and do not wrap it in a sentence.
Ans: 2600 rpm
